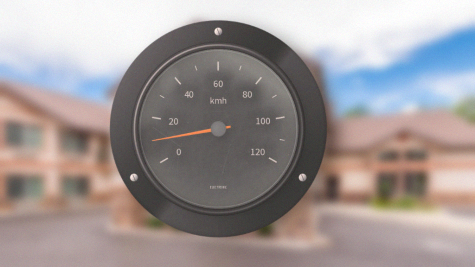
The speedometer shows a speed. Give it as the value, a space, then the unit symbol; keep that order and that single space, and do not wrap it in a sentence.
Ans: 10 km/h
